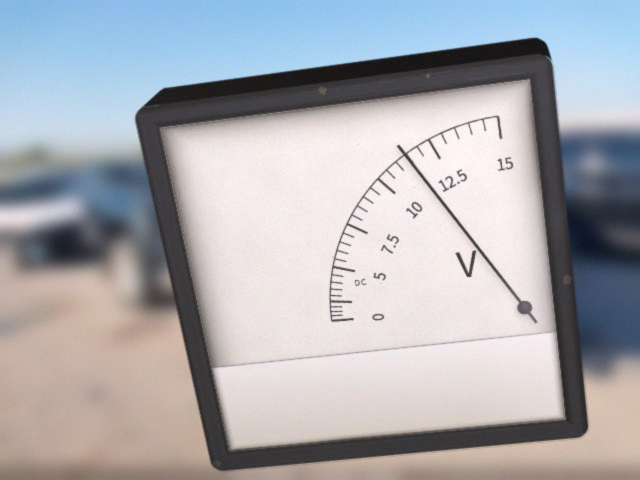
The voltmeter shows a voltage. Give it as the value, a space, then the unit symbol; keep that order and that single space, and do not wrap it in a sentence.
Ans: 11.5 V
